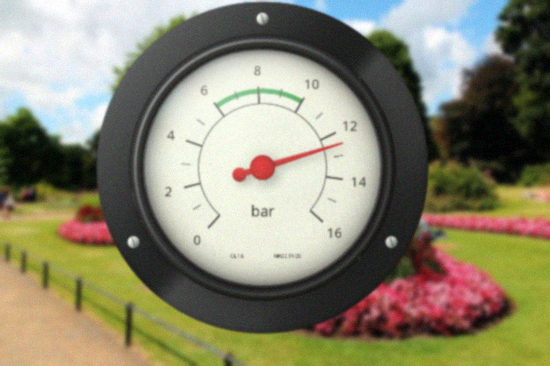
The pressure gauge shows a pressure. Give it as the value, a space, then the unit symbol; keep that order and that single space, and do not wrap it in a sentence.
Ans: 12.5 bar
